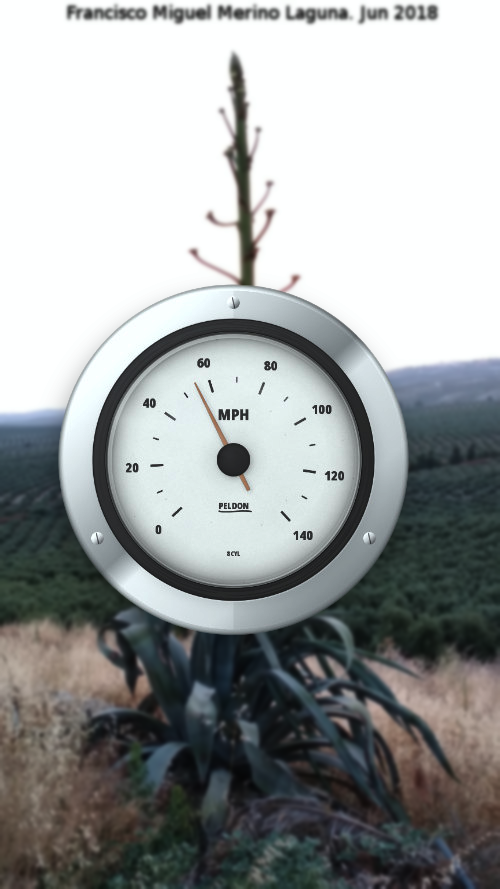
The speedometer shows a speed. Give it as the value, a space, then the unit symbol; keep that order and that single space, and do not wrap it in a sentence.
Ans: 55 mph
